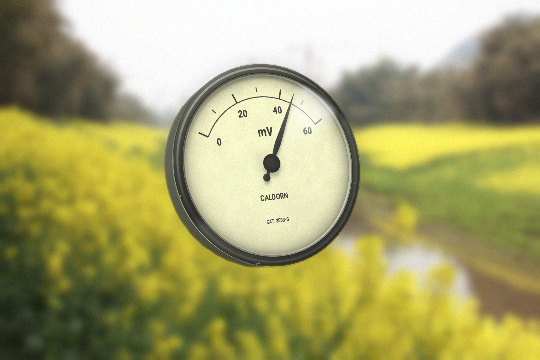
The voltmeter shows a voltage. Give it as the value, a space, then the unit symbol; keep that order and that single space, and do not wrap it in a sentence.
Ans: 45 mV
